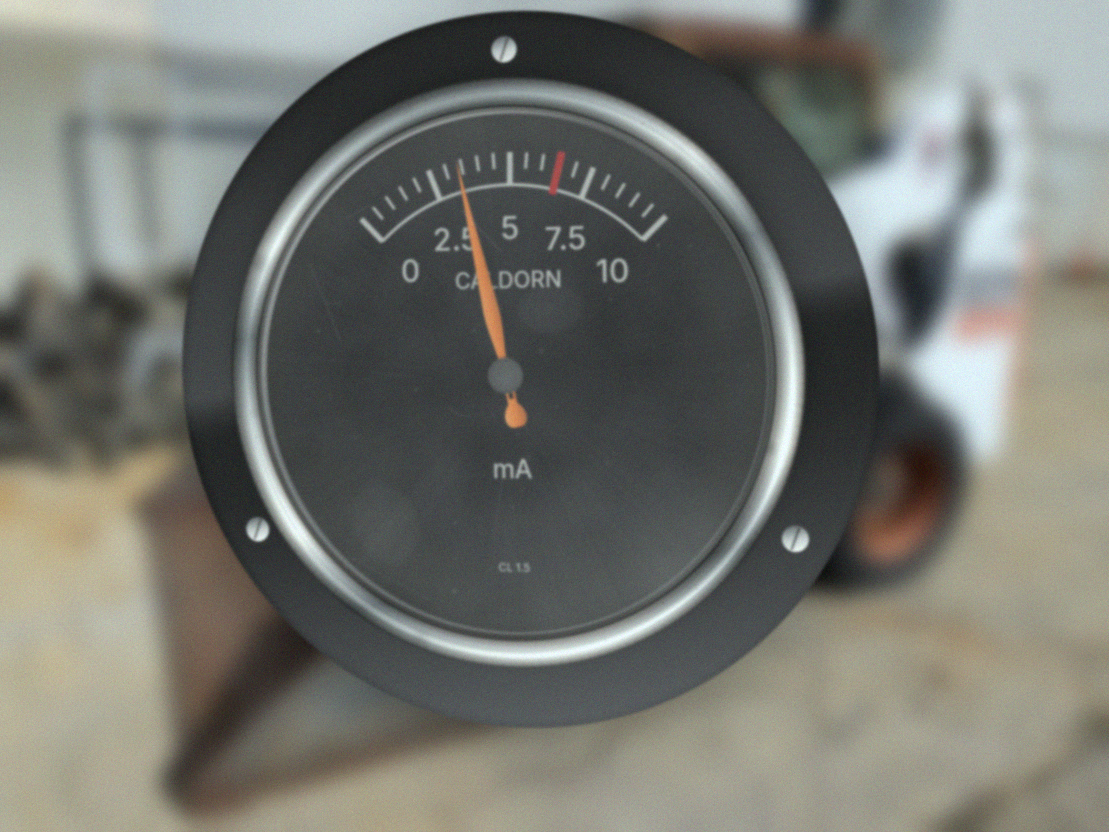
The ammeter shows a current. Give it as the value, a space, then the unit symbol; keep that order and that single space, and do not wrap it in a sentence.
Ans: 3.5 mA
